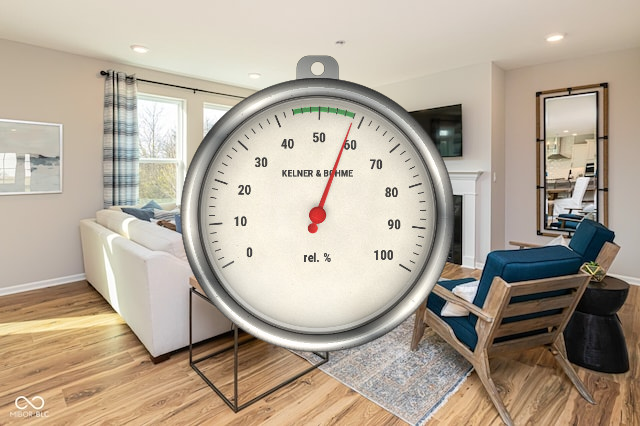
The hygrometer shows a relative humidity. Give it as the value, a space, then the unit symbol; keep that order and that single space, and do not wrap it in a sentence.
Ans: 58 %
